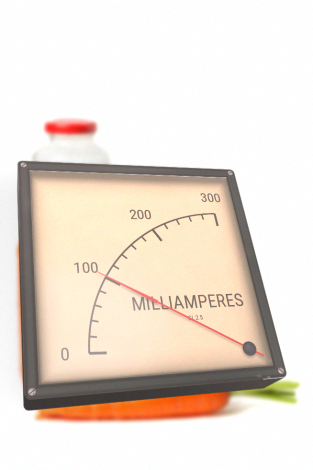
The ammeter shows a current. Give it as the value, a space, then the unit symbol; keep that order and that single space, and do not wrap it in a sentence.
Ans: 100 mA
